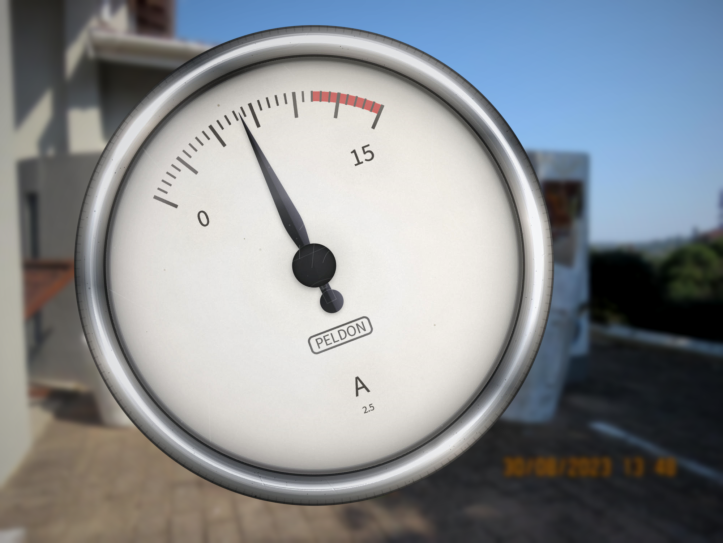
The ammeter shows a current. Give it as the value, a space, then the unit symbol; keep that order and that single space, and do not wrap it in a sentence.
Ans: 6.75 A
